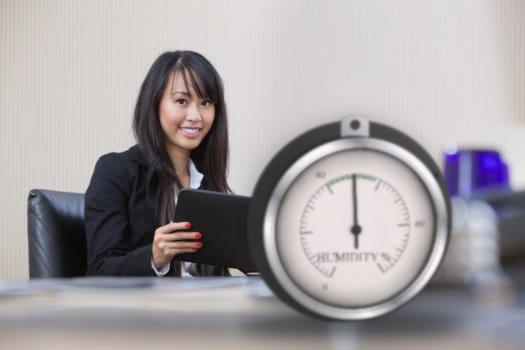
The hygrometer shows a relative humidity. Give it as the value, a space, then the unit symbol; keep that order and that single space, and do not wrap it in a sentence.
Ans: 50 %
